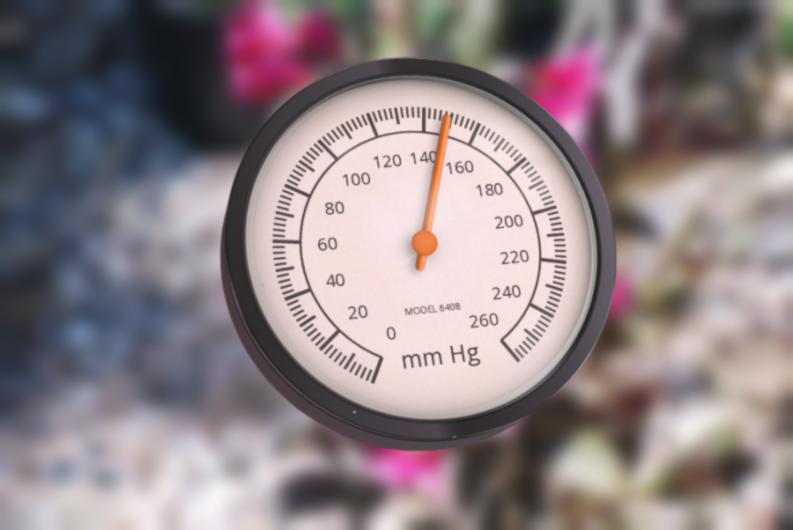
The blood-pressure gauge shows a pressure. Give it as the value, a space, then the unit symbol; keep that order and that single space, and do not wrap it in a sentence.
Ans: 148 mmHg
